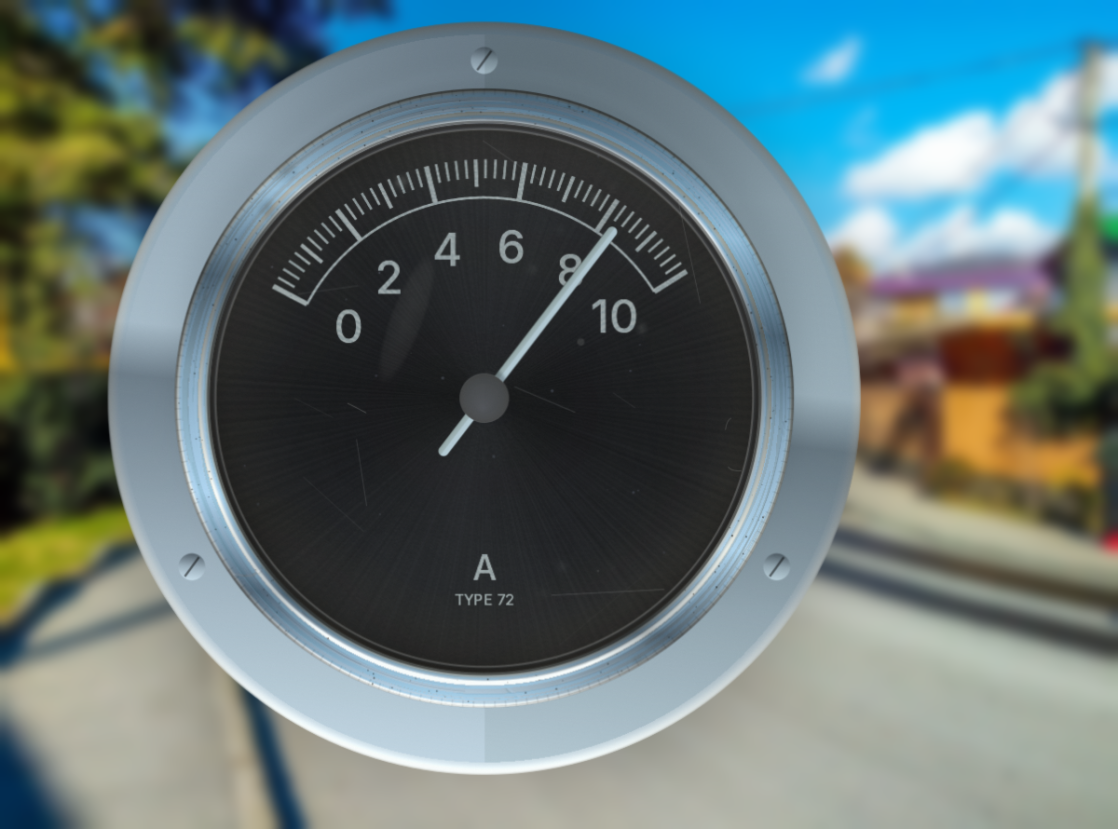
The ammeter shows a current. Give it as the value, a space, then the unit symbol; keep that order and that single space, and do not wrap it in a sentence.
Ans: 8.3 A
